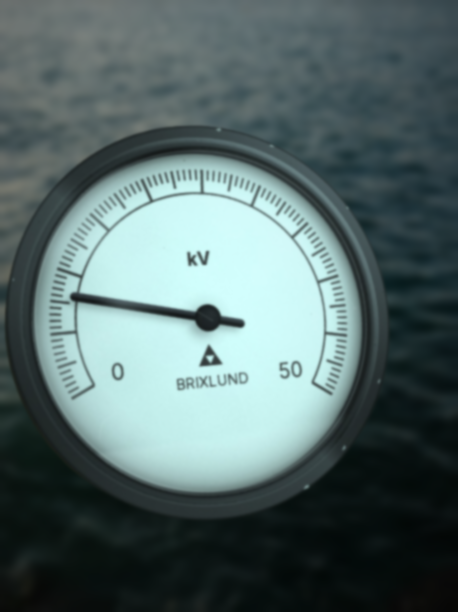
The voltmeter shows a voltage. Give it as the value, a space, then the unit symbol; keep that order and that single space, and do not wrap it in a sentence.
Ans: 8 kV
